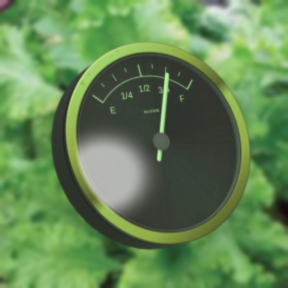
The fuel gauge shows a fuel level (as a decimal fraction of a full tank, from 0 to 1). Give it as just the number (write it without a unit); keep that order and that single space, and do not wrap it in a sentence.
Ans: 0.75
